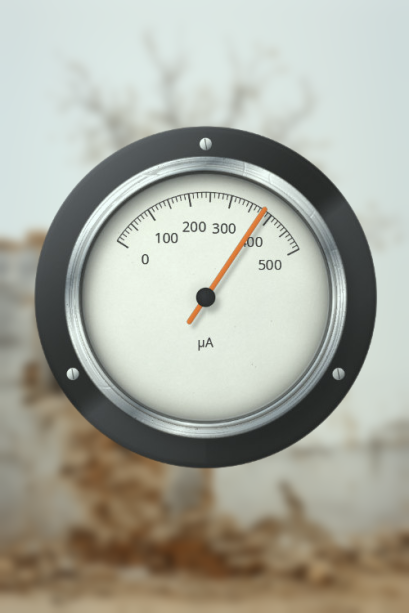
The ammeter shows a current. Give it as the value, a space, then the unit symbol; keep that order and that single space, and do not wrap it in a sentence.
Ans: 380 µA
